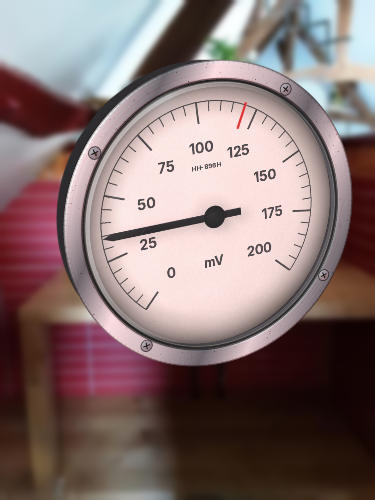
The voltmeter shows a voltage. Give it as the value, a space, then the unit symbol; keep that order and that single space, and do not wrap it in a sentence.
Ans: 35 mV
